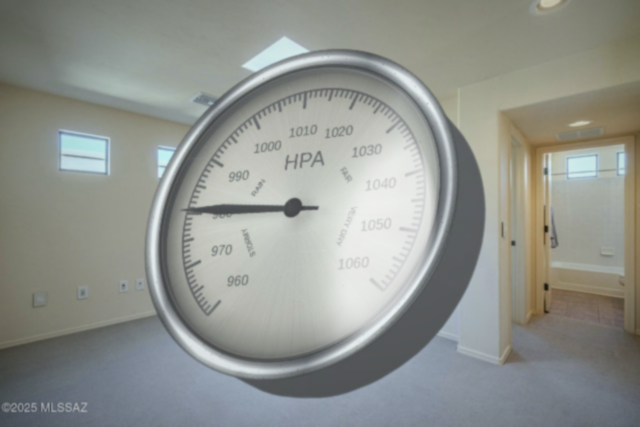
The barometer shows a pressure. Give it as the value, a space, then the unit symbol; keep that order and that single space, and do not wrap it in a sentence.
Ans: 980 hPa
